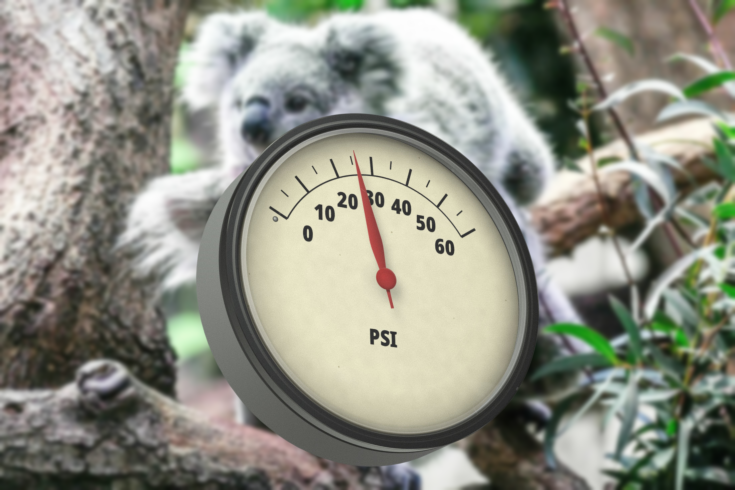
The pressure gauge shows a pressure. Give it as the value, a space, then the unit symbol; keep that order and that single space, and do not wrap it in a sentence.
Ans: 25 psi
